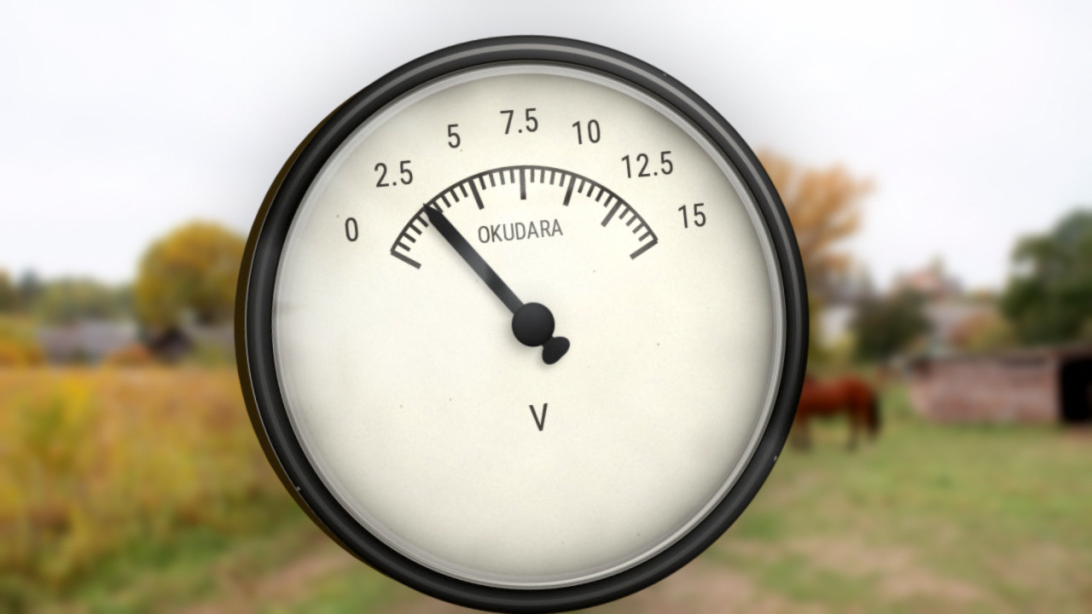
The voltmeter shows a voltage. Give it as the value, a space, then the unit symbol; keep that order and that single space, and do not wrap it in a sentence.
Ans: 2.5 V
